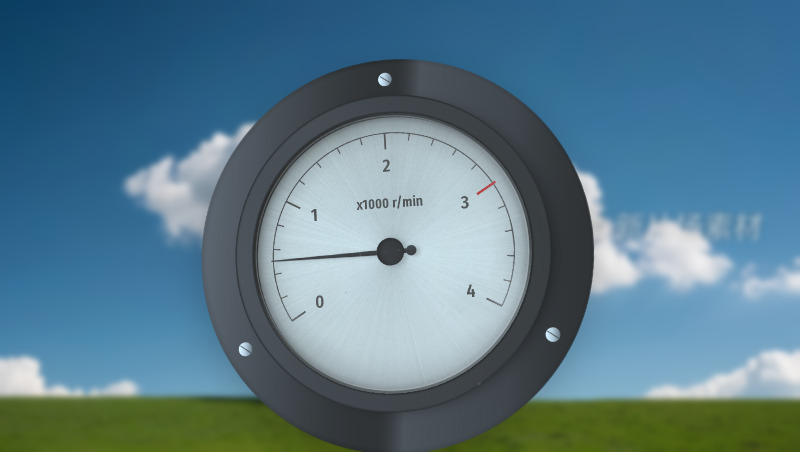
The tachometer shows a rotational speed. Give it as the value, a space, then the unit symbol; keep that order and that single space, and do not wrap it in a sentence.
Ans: 500 rpm
